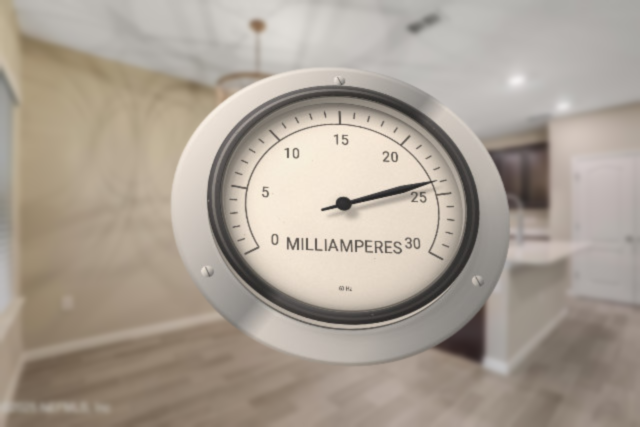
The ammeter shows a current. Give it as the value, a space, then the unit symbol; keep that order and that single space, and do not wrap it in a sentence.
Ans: 24 mA
